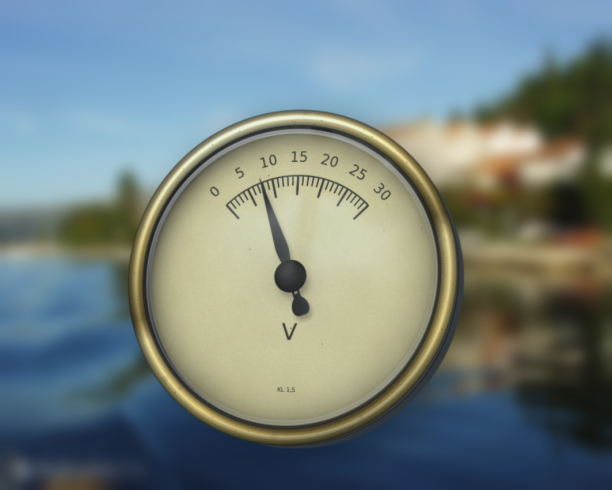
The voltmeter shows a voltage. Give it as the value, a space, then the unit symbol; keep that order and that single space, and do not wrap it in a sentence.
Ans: 8 V
